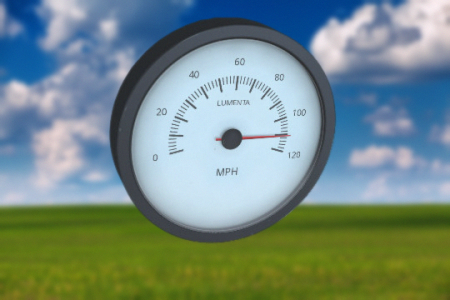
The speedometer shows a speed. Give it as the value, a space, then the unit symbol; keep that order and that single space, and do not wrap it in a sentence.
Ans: 110 mph
